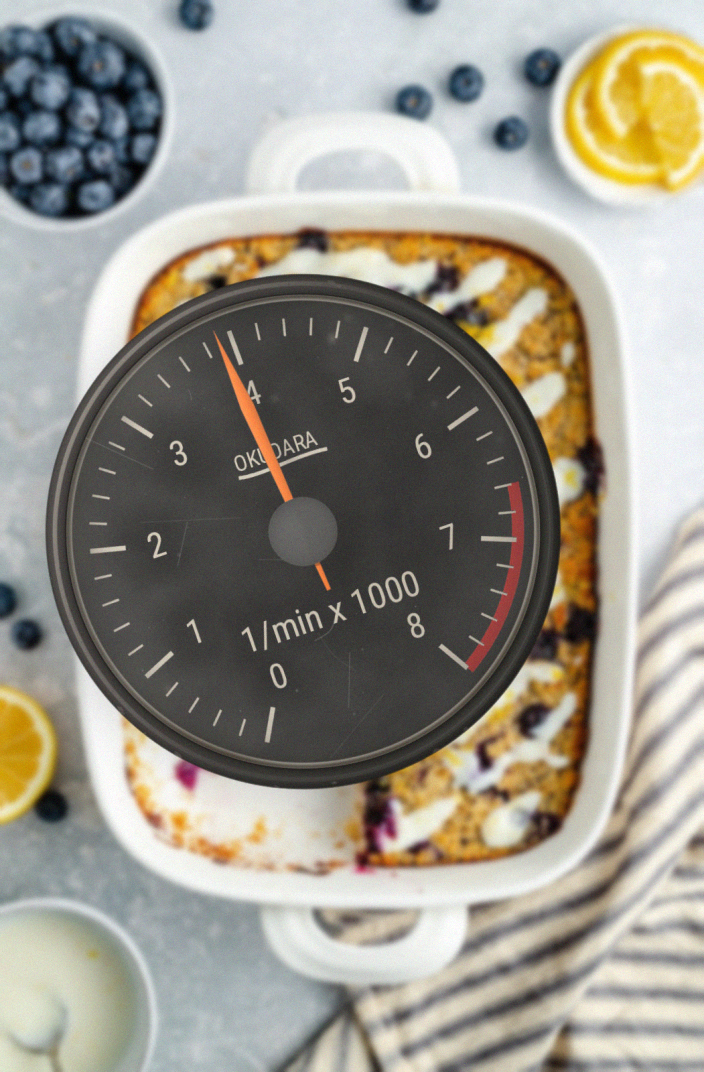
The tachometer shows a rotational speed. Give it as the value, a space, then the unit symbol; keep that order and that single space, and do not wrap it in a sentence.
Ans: 3900 rpm
